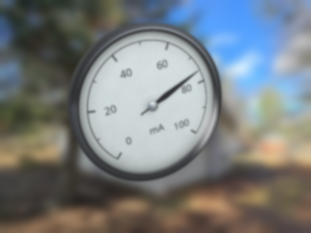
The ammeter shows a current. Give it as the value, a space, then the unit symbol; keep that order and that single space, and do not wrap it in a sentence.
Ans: 75 mA
